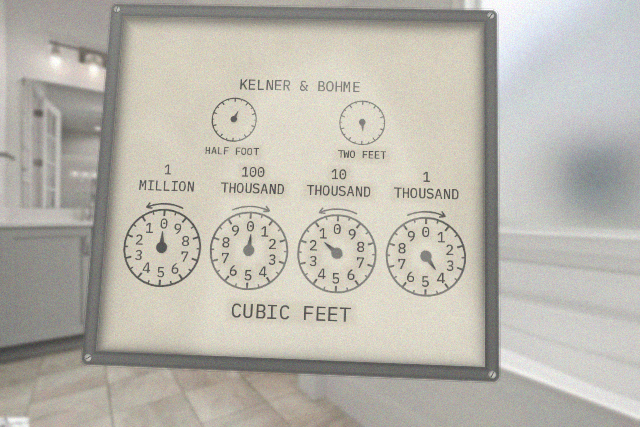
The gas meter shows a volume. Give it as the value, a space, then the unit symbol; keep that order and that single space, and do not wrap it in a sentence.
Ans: 1400 ft³
